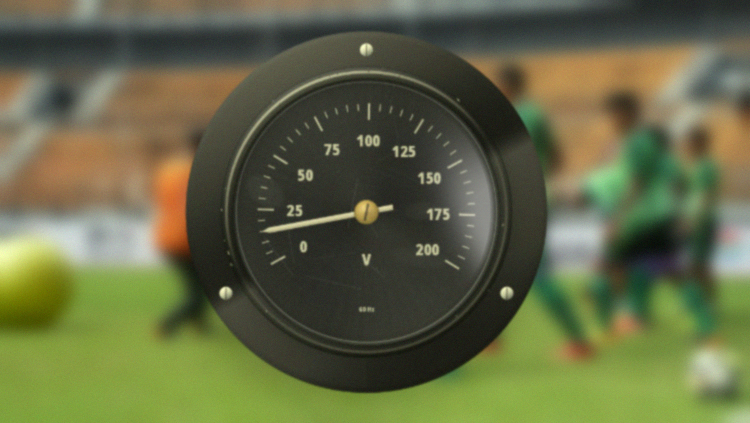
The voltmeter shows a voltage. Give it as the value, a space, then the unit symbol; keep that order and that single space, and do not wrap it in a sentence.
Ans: 15 V
